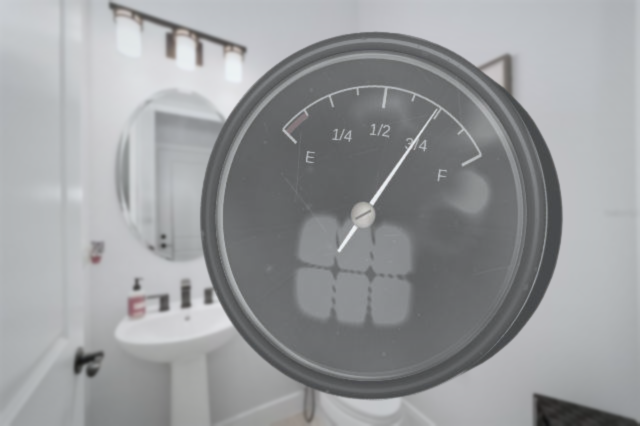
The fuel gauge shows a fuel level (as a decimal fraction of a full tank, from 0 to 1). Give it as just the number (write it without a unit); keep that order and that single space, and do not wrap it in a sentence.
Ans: 0.75
